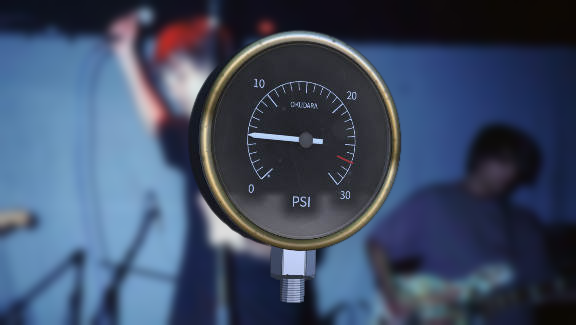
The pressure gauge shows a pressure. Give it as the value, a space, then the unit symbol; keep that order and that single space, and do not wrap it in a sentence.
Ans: 5 psi
